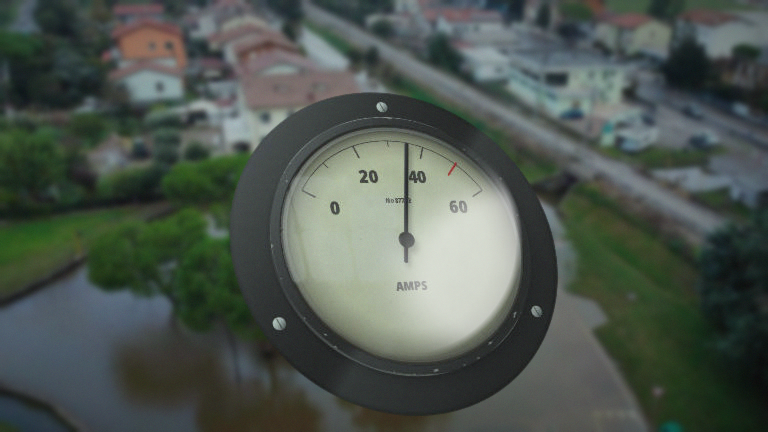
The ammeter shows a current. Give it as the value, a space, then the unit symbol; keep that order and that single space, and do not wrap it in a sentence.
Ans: 35 A
